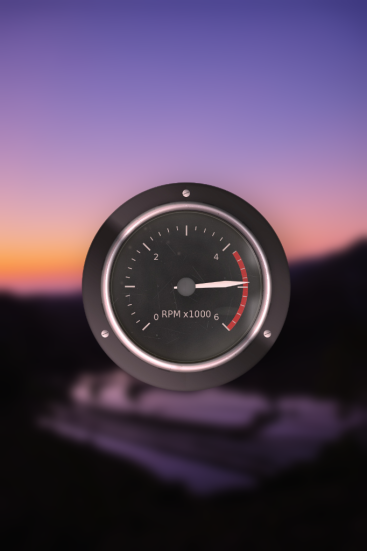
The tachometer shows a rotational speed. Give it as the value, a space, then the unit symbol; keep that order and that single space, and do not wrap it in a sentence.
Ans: 4900 rpm
